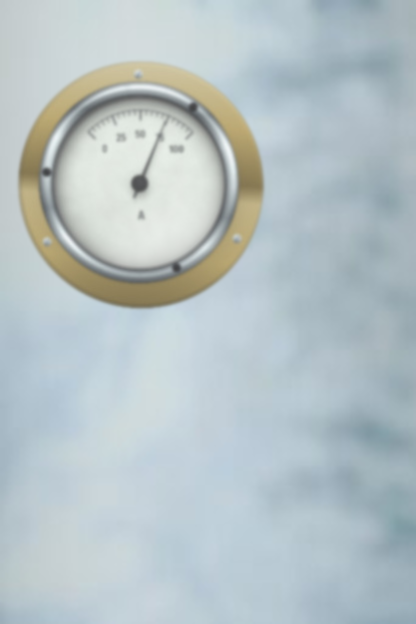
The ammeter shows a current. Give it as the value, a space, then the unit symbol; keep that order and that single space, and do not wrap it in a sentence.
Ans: 75 A
